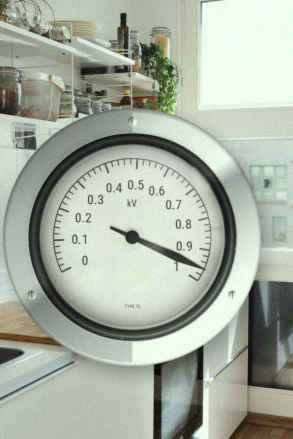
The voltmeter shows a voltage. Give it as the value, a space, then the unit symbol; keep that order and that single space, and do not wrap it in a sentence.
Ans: 0.96 kV
